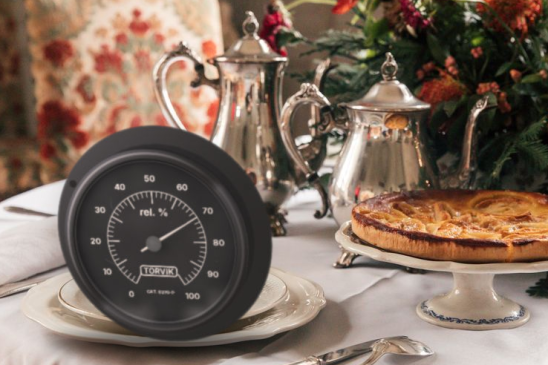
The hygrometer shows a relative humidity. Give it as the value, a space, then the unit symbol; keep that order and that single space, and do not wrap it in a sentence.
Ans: 70 %
